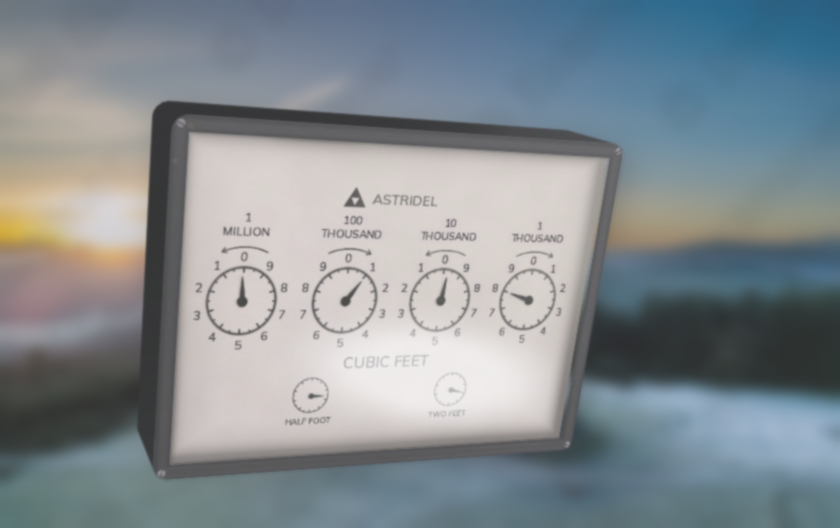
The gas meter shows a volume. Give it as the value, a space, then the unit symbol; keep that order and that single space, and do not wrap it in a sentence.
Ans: 9800 ft³
